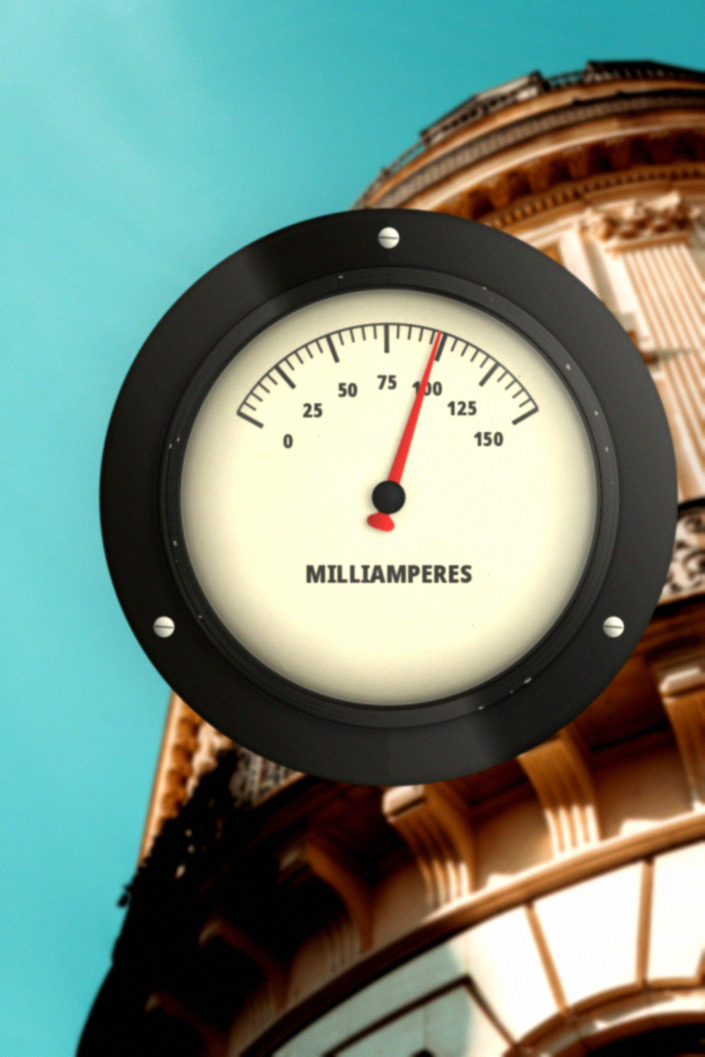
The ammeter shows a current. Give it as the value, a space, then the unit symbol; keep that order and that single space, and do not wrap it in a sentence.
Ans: 97.5 mA
